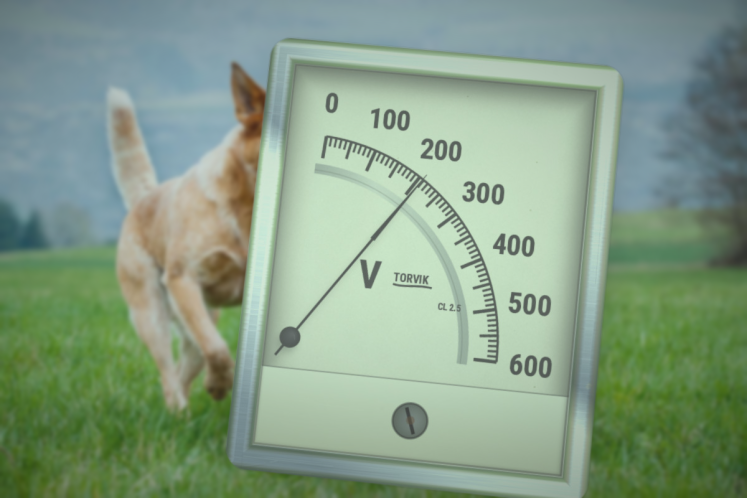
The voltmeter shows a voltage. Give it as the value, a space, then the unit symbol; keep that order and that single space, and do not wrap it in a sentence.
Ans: 210 V
